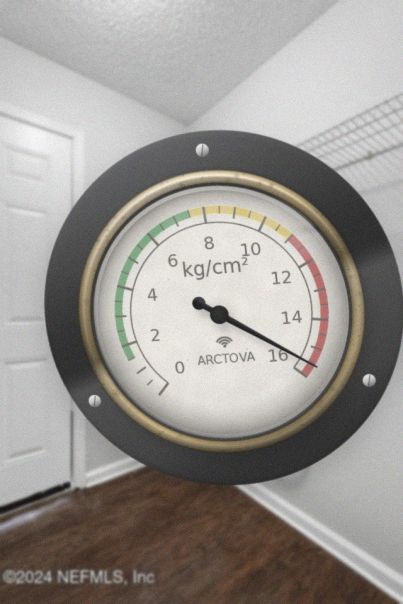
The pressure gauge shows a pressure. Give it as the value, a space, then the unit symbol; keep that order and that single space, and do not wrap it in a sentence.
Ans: 15.5 kg/cm²
